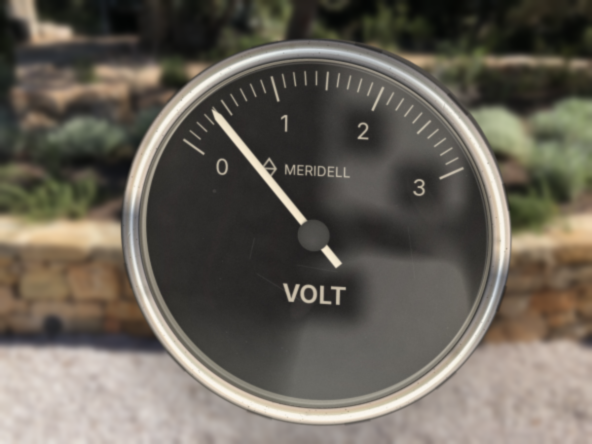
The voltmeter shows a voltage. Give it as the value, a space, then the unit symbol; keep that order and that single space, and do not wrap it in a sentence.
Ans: 0.4 V
